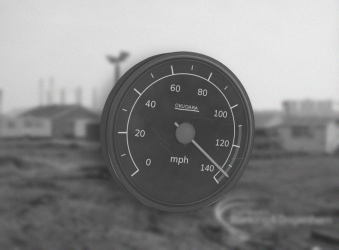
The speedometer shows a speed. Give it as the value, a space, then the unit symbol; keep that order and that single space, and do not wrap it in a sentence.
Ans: 135 mph
